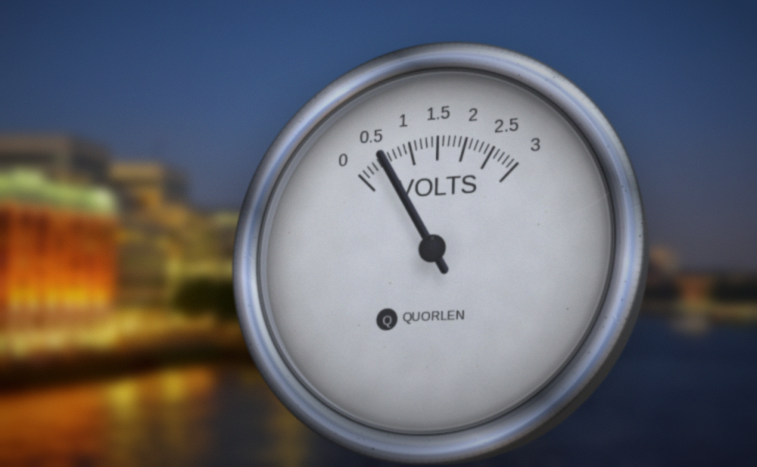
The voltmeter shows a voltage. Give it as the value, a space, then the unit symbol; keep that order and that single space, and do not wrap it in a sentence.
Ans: 0.5 V
